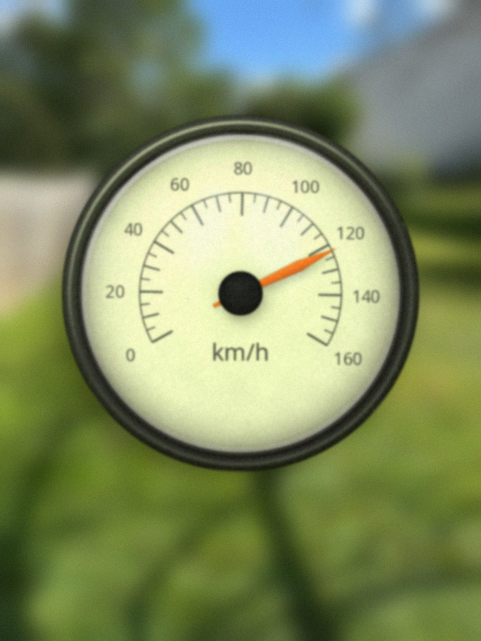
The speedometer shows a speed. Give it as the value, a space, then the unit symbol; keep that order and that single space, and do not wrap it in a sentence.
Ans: 122.5 km/h
